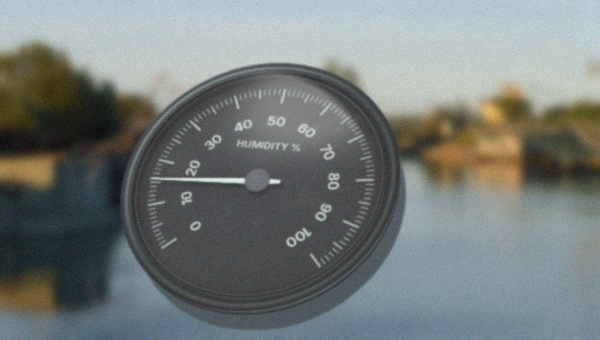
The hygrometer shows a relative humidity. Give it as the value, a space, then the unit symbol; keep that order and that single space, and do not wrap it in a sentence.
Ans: 15 %
